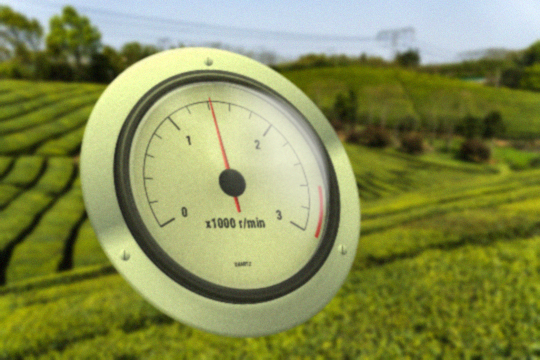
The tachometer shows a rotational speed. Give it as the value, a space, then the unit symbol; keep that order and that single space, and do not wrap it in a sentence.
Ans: 1400 rpm
